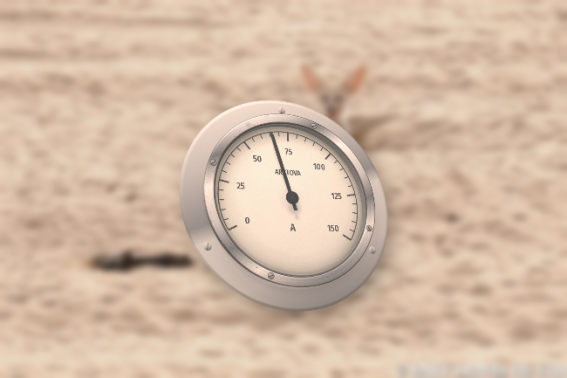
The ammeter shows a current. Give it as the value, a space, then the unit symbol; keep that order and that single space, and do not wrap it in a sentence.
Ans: 65 A
